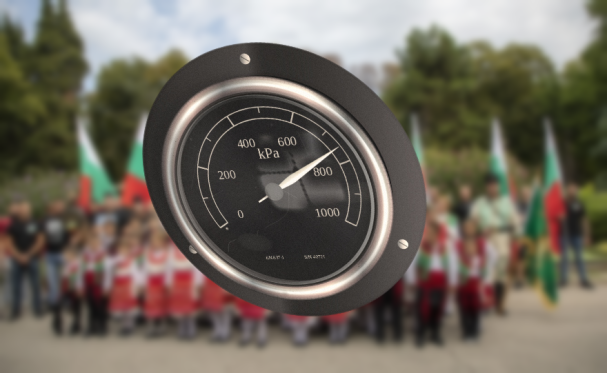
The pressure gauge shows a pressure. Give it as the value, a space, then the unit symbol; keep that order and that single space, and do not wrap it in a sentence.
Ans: 750 kPa
